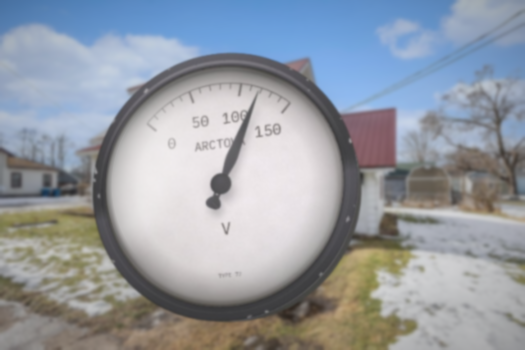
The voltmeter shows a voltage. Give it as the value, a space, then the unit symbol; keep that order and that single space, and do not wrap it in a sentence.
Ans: 120 V
